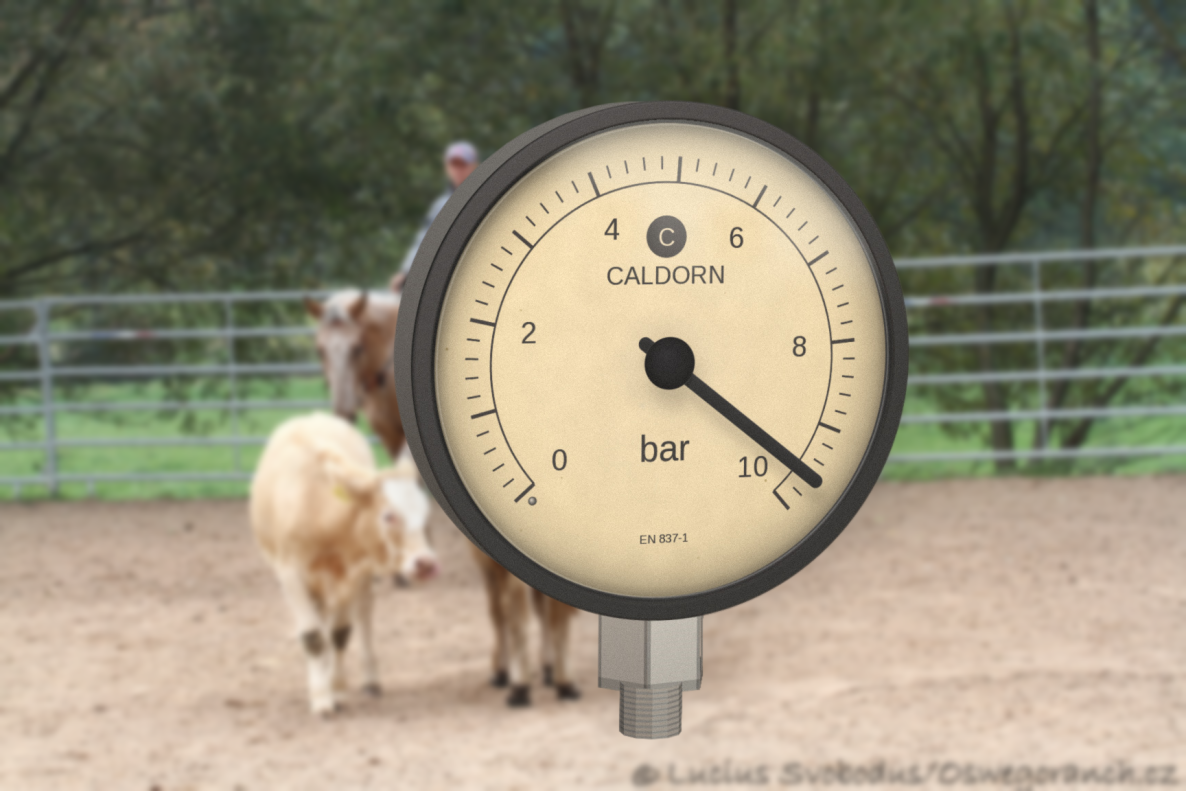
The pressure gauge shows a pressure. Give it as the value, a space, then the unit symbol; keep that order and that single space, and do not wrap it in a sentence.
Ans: 9.6 bar
